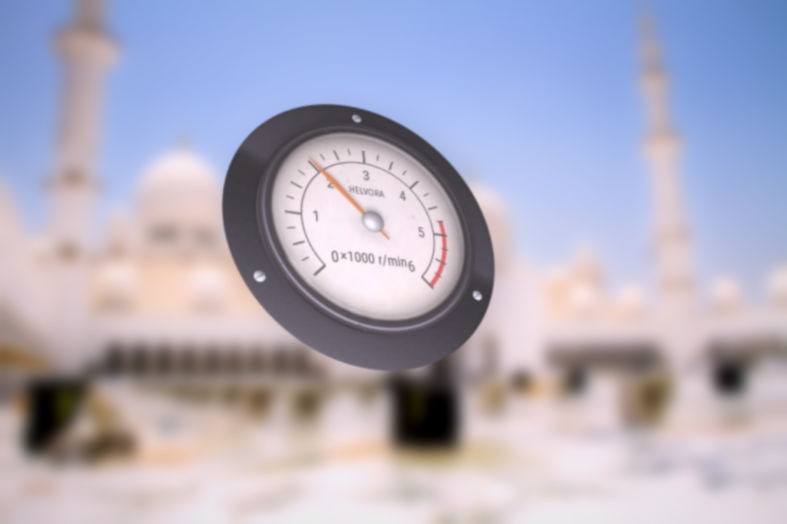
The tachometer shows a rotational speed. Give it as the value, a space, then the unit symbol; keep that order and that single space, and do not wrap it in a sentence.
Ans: 2000 rpm
